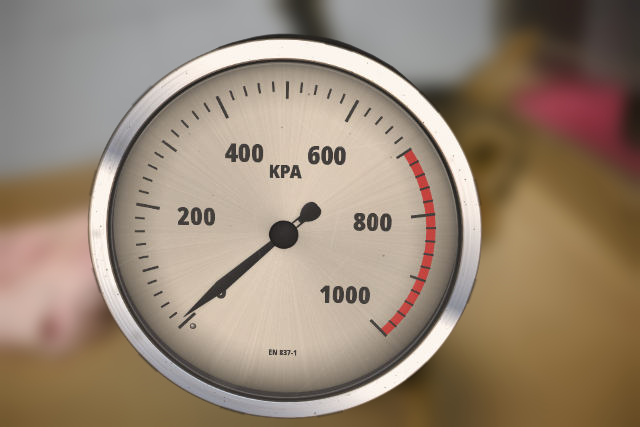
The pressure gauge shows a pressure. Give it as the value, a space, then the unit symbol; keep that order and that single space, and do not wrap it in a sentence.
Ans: 10 kPa
